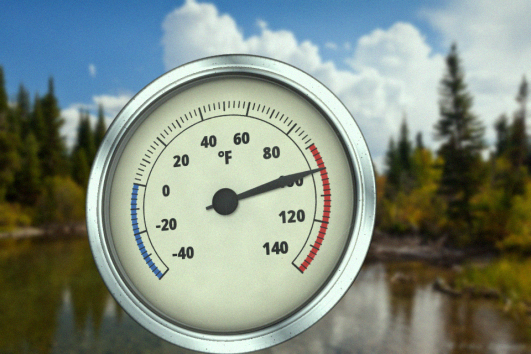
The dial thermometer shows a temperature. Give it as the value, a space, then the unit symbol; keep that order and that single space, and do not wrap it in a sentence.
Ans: 100 °F
